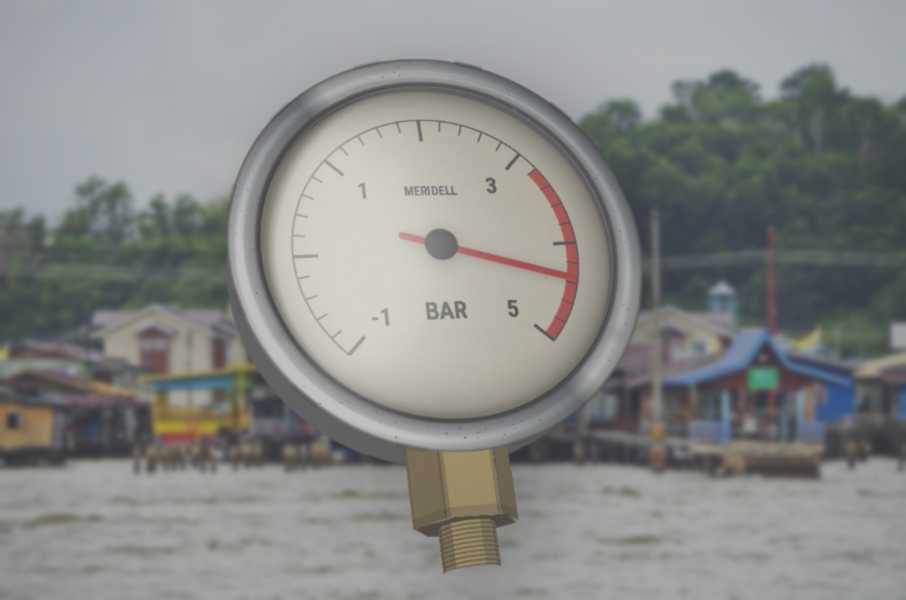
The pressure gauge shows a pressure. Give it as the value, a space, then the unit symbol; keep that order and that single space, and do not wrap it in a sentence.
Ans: 4.4 bar
